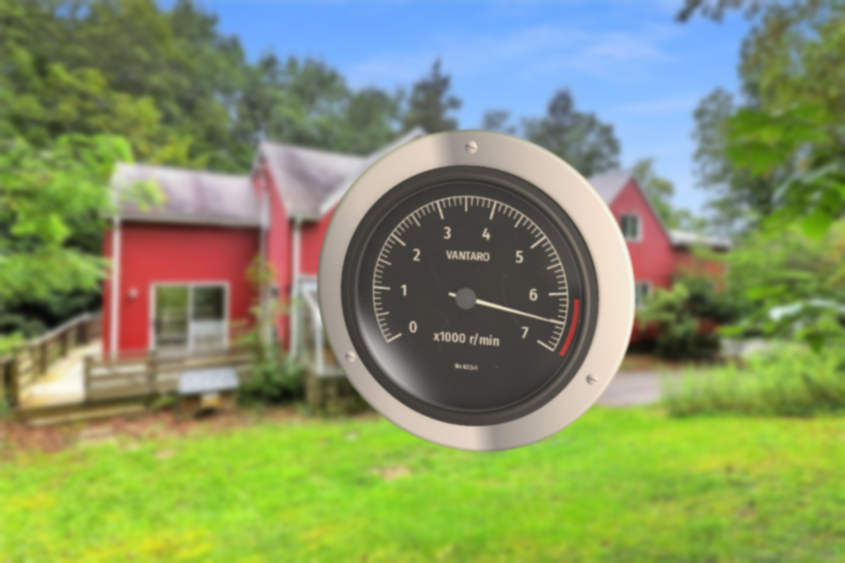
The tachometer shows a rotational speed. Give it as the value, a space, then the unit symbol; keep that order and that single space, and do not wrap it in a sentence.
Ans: 6500 rpm
